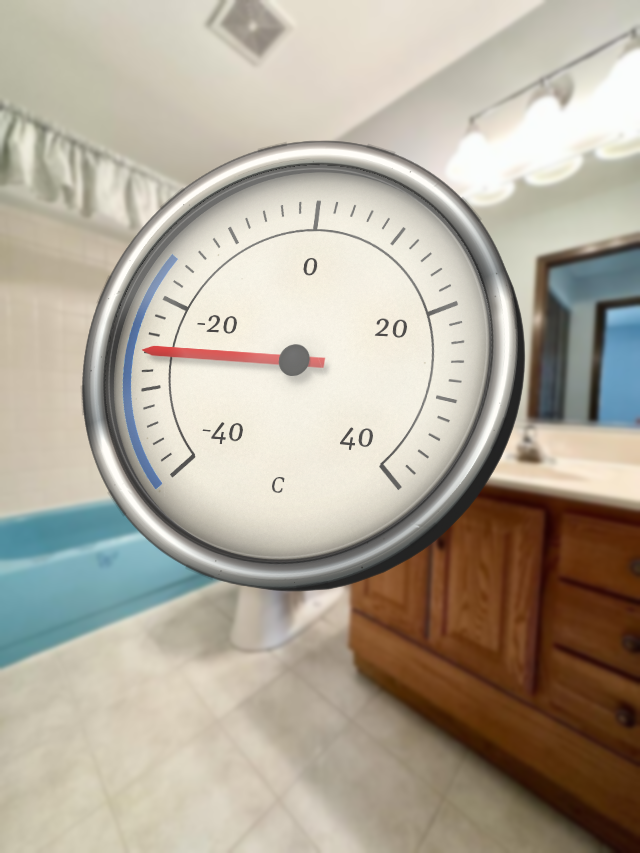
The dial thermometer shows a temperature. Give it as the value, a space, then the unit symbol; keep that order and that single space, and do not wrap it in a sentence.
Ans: -26 °C
